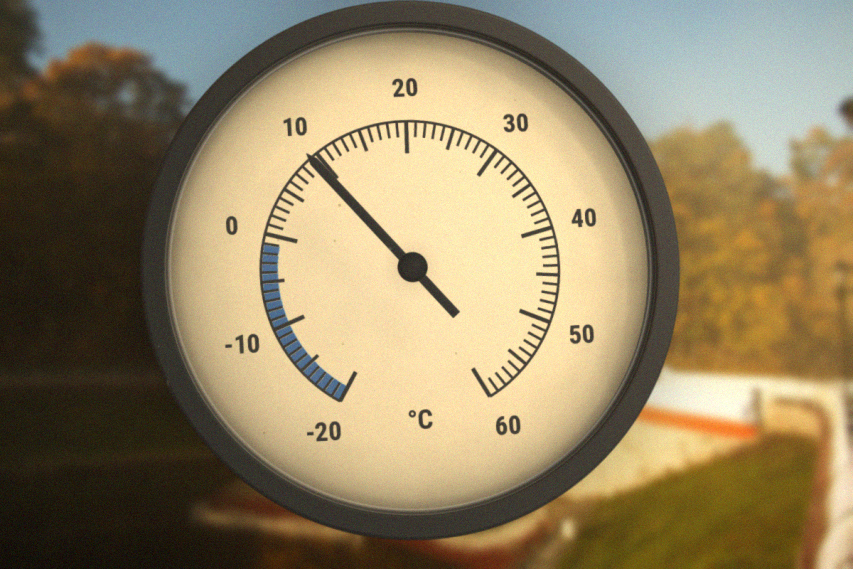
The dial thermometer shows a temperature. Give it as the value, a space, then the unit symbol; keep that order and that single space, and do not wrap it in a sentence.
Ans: 9 °C
